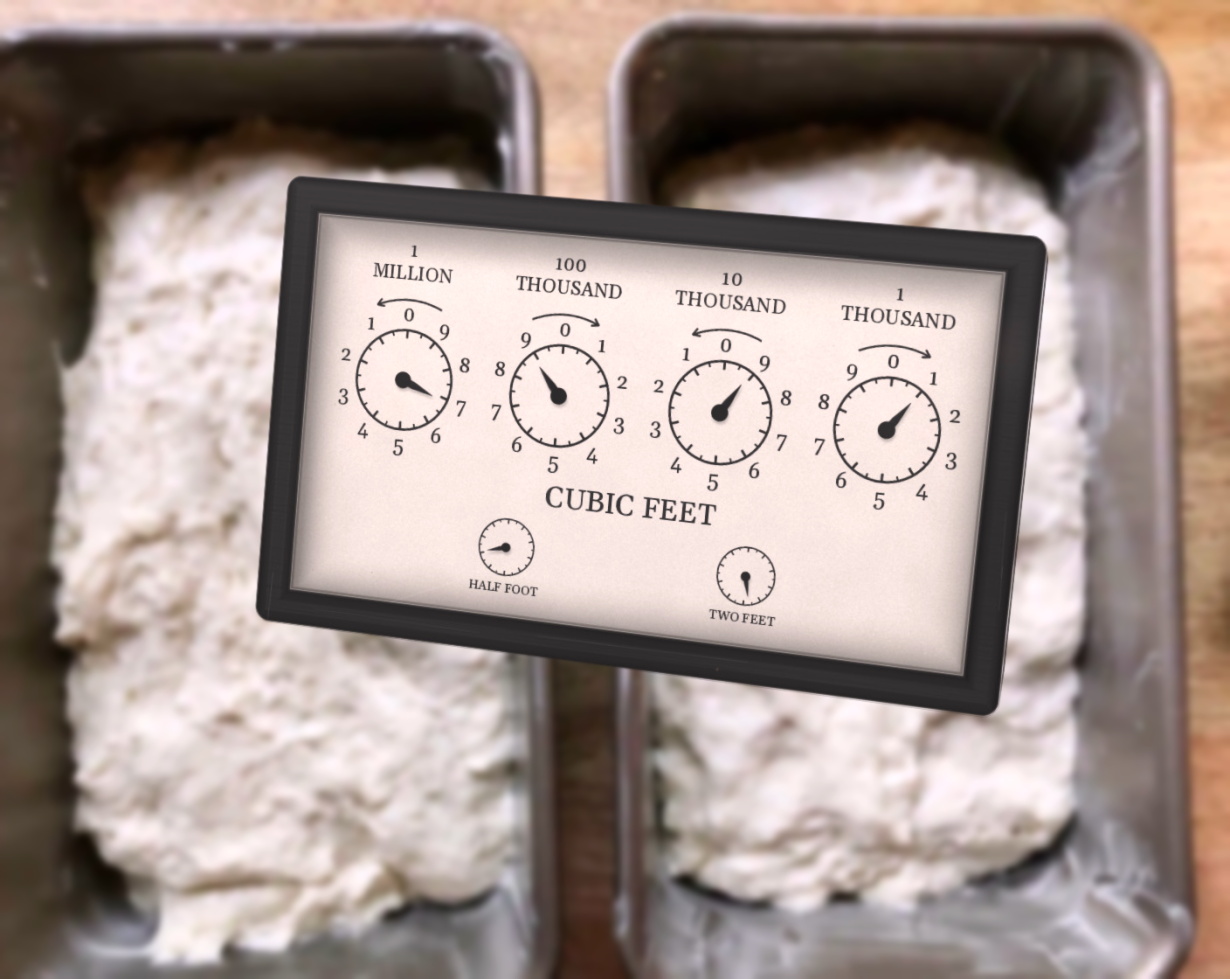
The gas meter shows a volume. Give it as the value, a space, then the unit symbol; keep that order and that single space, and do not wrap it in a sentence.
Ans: 689100 ft³
